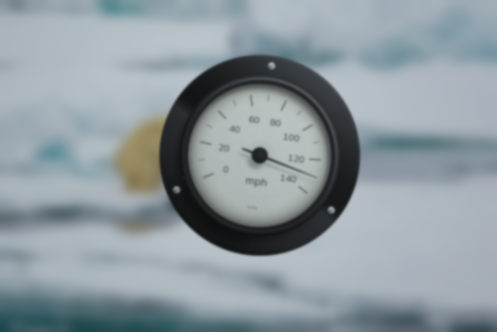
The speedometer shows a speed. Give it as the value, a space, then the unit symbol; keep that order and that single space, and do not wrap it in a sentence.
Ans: 130 mph
